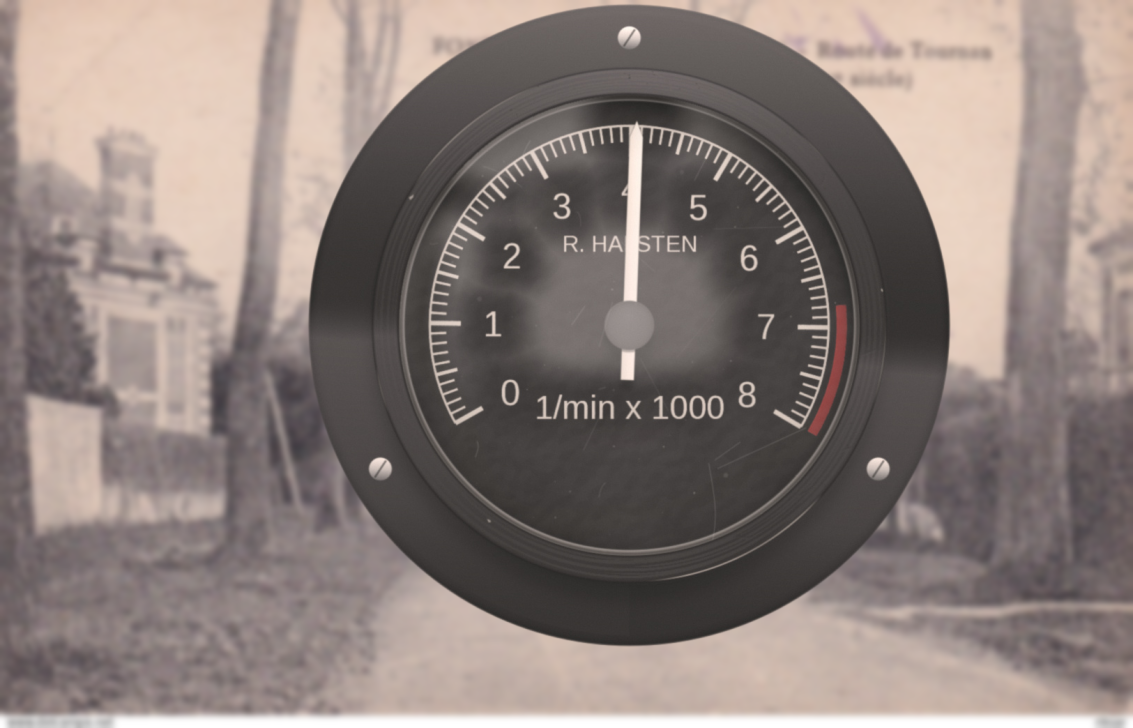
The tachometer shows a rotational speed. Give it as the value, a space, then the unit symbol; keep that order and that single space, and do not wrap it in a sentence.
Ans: 4050 rpm
